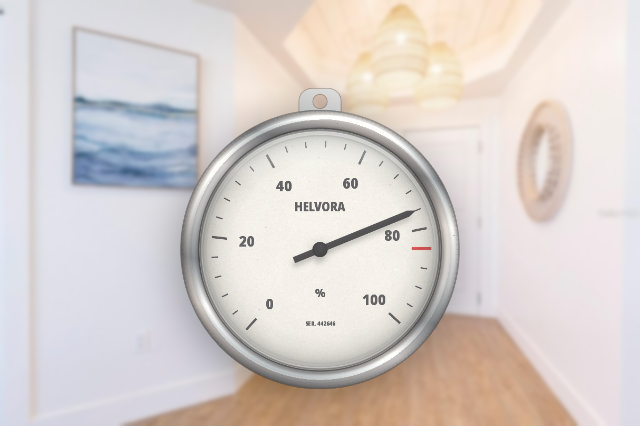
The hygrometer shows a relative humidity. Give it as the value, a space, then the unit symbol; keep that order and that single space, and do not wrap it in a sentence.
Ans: 76 %
